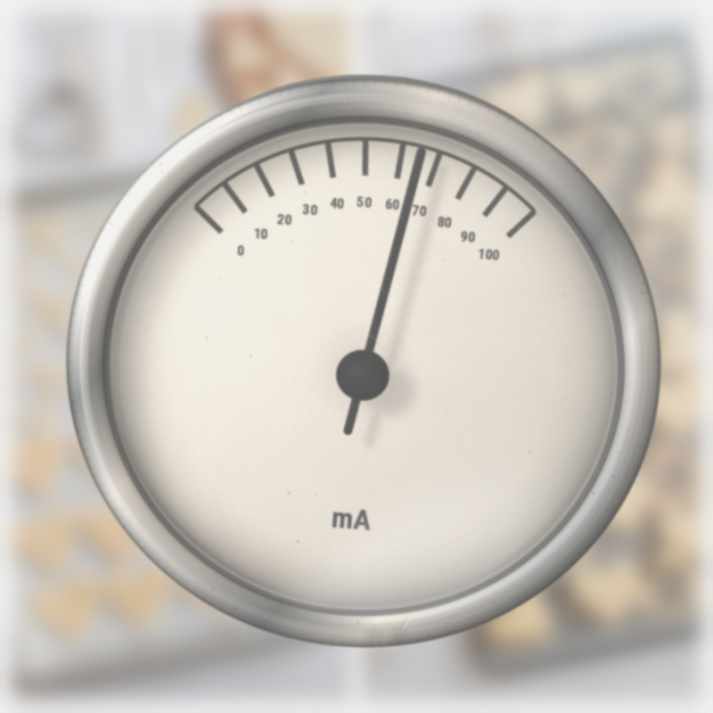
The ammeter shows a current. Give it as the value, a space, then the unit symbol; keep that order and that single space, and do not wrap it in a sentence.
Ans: 65 mA
